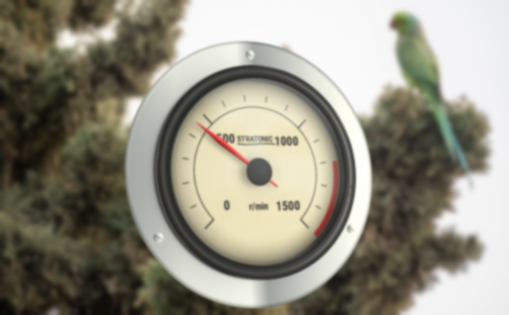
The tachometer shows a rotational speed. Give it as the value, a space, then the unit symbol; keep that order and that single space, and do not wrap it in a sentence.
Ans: 450 rpm
